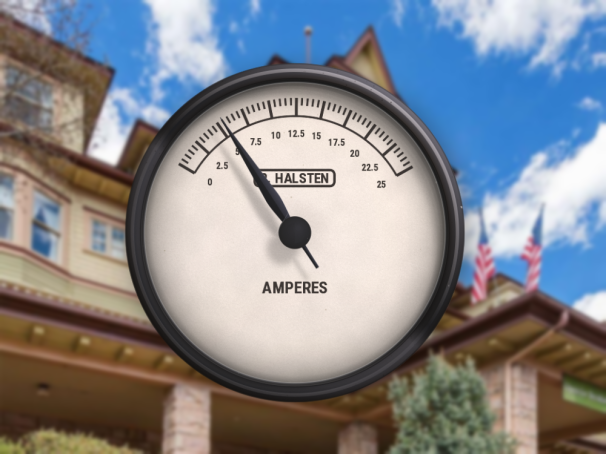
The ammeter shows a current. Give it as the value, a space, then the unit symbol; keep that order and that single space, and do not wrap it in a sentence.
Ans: 5.5 A
